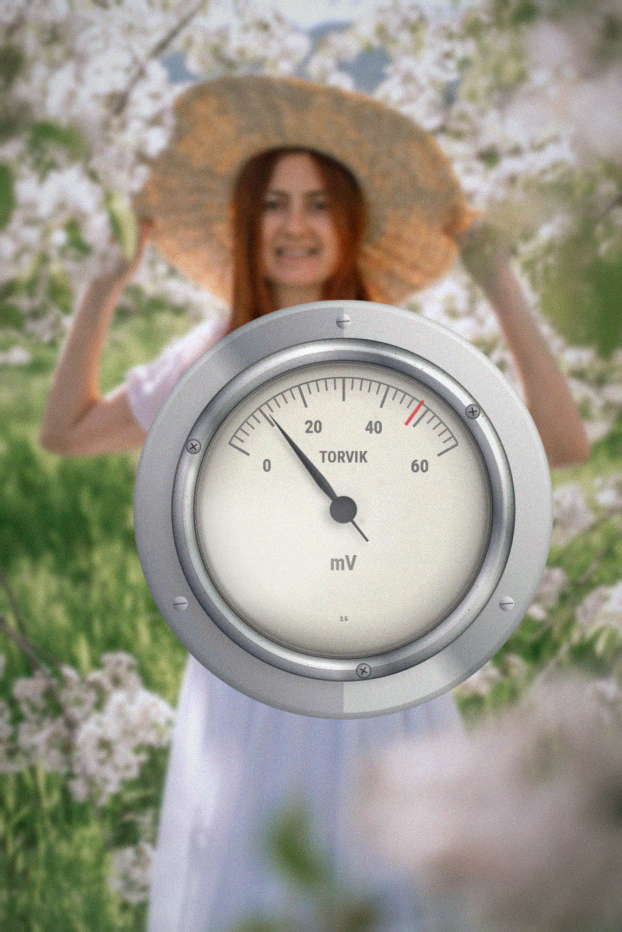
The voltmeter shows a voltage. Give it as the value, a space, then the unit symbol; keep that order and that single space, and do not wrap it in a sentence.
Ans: 11 mV
